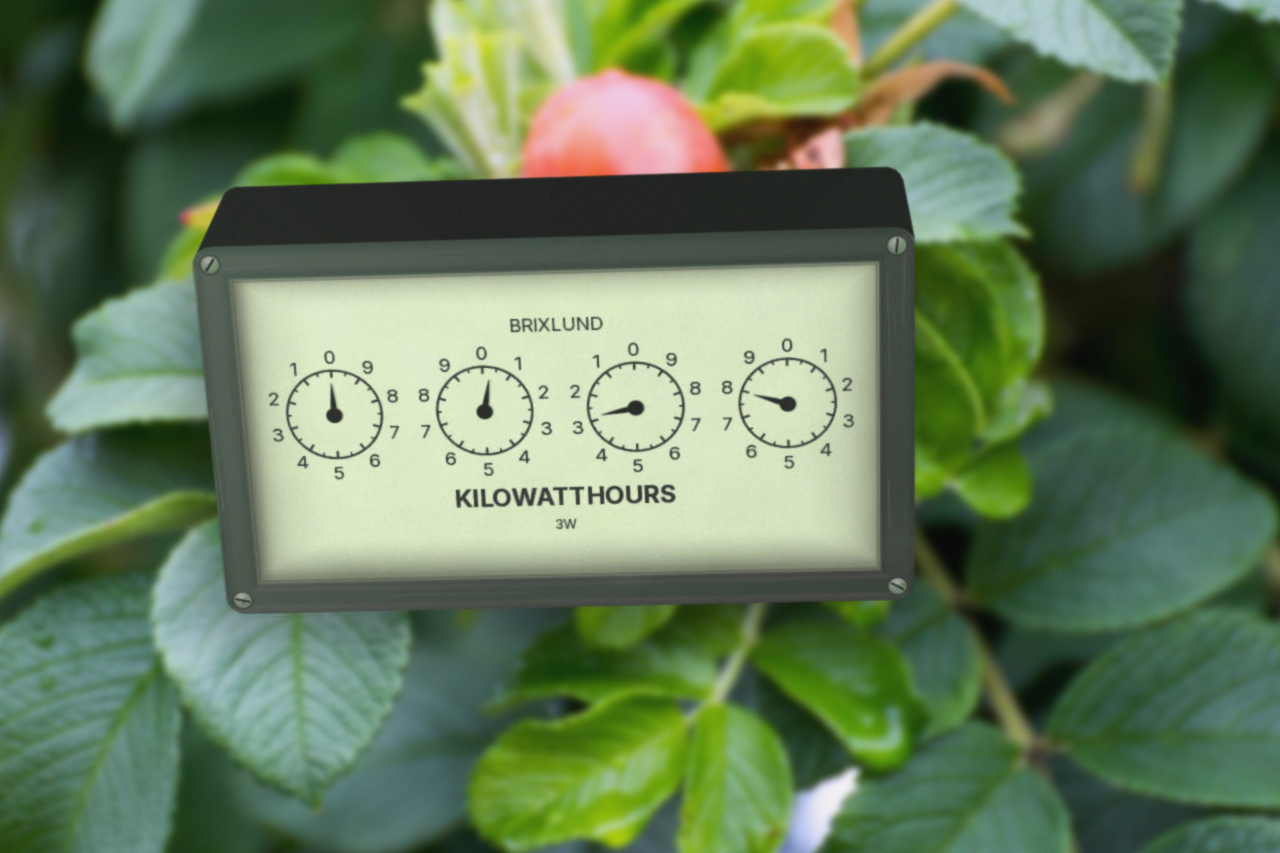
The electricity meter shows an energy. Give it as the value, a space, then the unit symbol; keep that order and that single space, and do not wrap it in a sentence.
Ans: 28 kWh
